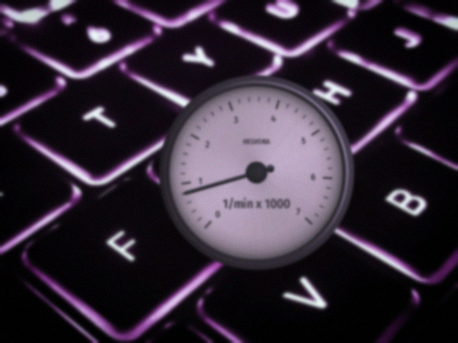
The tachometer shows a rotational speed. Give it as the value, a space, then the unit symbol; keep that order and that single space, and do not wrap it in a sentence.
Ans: 800 rpm
